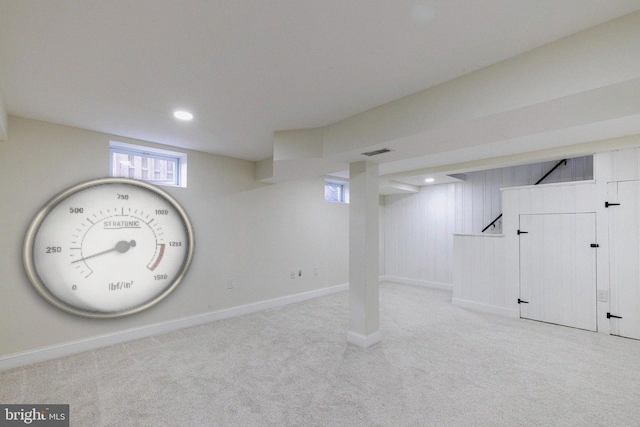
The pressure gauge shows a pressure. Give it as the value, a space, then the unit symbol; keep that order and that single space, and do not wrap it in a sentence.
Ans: 150 psi
